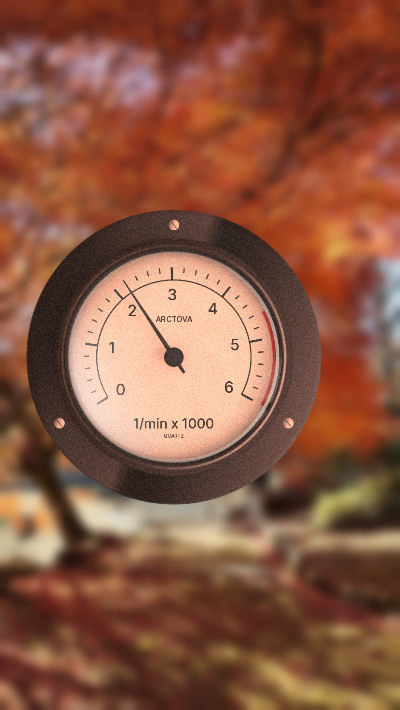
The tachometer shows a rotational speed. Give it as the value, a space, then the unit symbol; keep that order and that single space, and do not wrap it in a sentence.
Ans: 2200 rpm
